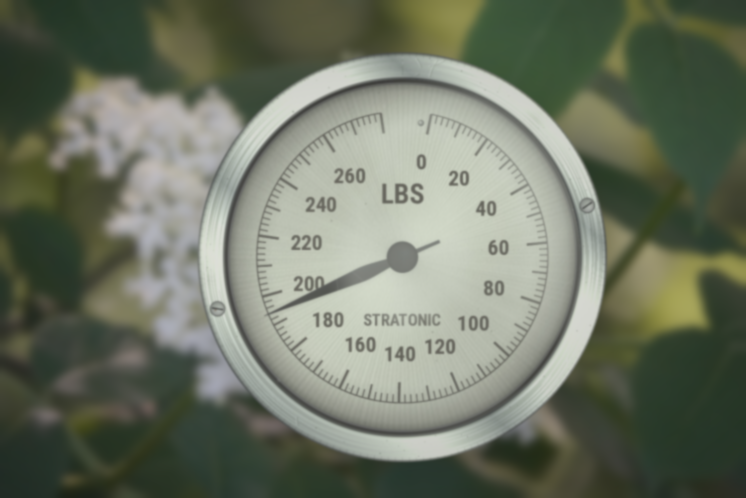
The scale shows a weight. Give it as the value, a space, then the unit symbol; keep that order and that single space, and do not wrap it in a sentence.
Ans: 194 lb
